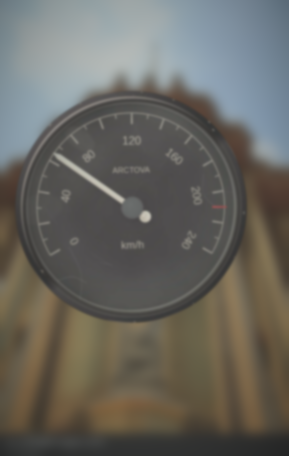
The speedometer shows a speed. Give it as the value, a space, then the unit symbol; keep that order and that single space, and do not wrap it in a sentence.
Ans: 65 km/h
